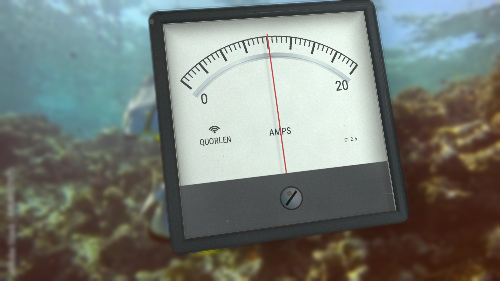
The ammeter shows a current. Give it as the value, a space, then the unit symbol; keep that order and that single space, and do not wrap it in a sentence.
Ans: 10 A
